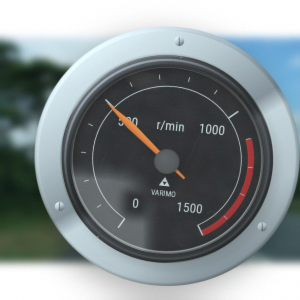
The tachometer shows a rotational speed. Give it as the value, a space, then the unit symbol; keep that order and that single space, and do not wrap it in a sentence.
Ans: 500 rpm
